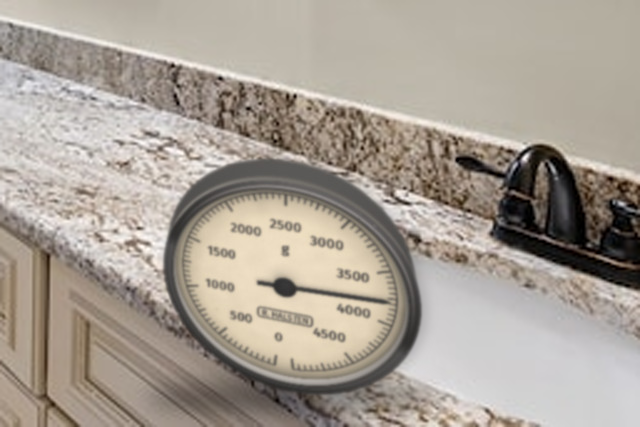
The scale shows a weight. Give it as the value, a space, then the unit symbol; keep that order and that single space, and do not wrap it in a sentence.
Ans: 3750 g
